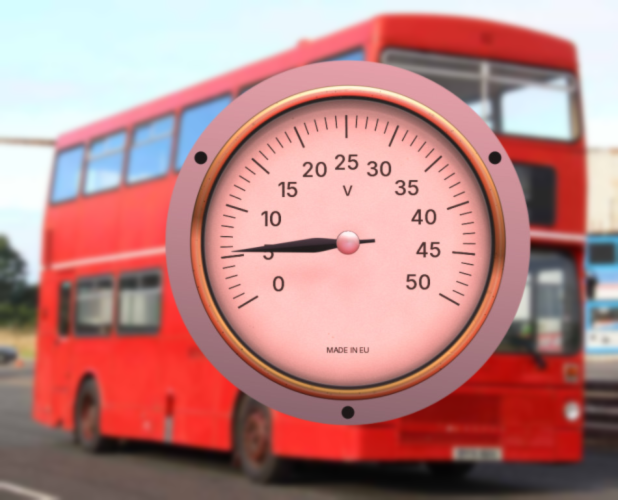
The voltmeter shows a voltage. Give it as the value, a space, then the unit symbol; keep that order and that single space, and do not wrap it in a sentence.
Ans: 5.5 V
